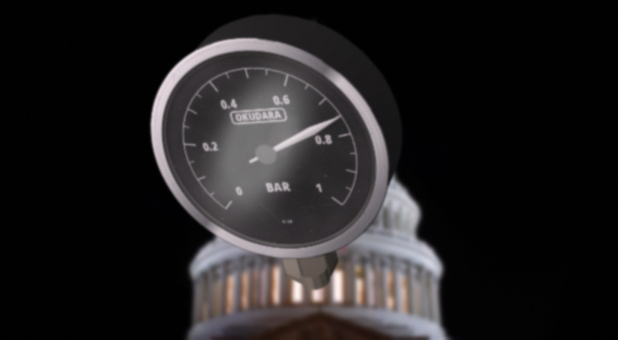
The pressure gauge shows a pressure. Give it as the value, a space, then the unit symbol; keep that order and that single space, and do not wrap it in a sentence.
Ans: 0.75 bar
